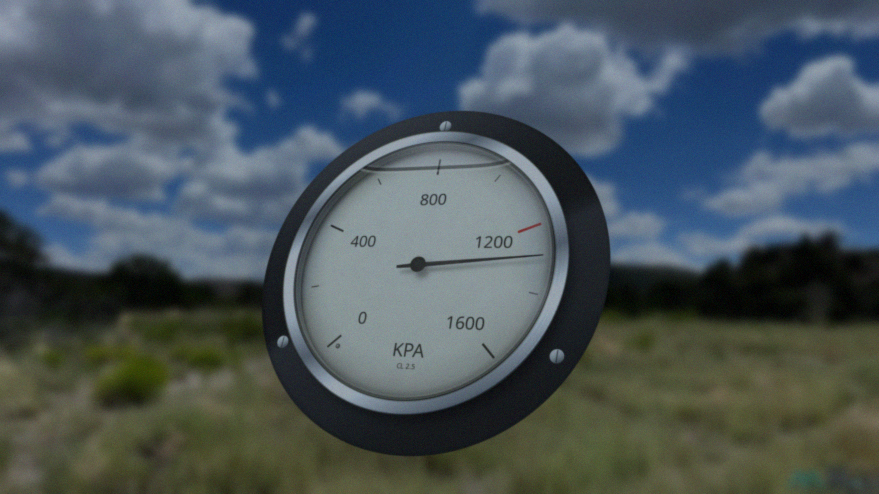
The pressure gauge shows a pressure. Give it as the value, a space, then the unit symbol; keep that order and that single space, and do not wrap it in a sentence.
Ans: 1300 kPa
